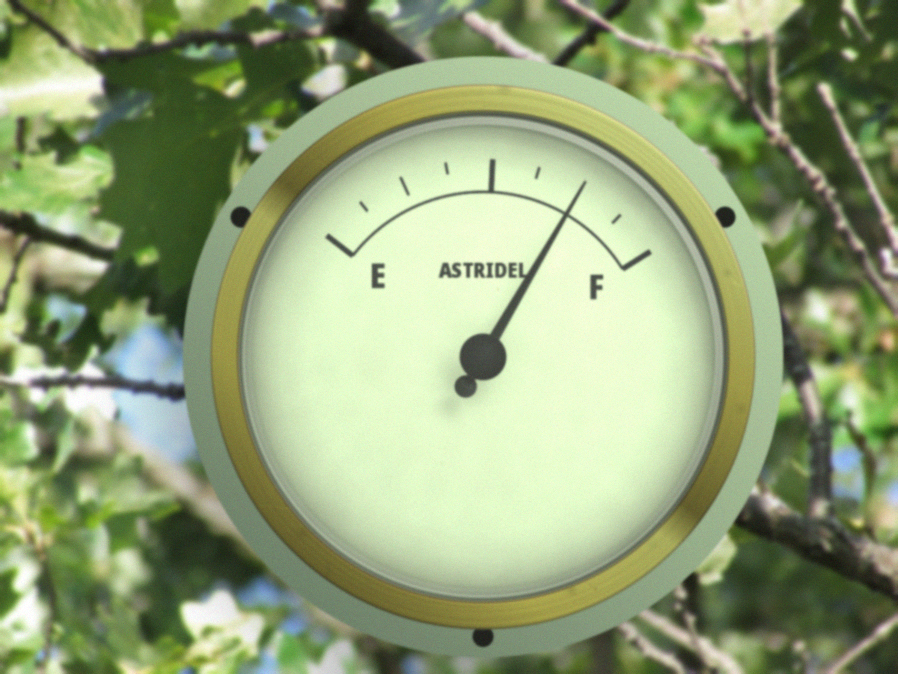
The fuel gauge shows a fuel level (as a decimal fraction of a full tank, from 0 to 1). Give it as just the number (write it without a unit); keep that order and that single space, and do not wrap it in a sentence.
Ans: 0.75
